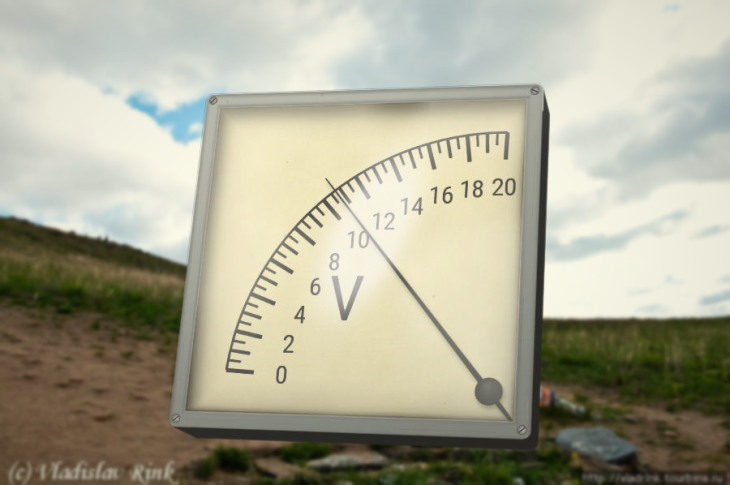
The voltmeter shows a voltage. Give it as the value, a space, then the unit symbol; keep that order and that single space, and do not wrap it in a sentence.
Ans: 10.75 V
